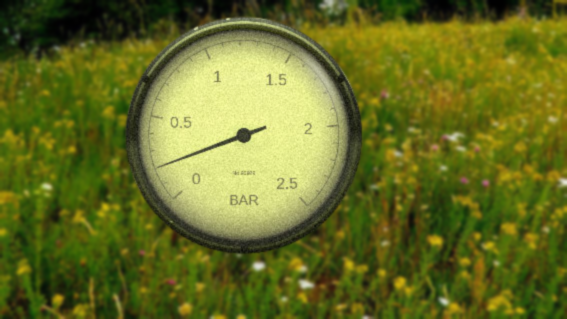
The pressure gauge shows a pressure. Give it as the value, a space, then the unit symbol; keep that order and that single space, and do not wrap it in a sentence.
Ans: 0.2 bar
